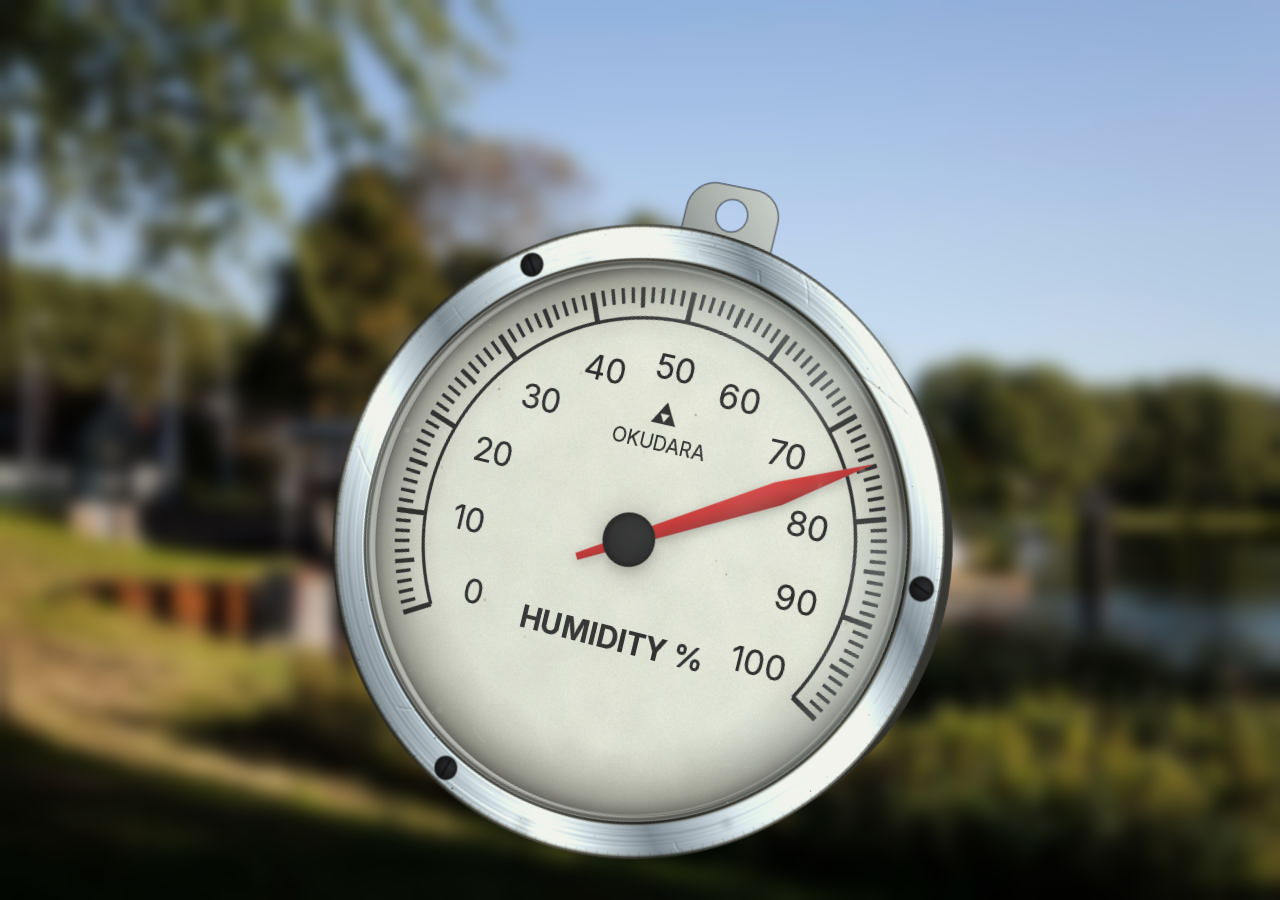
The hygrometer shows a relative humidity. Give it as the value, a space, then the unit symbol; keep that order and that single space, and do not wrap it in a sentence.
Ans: 75 %
